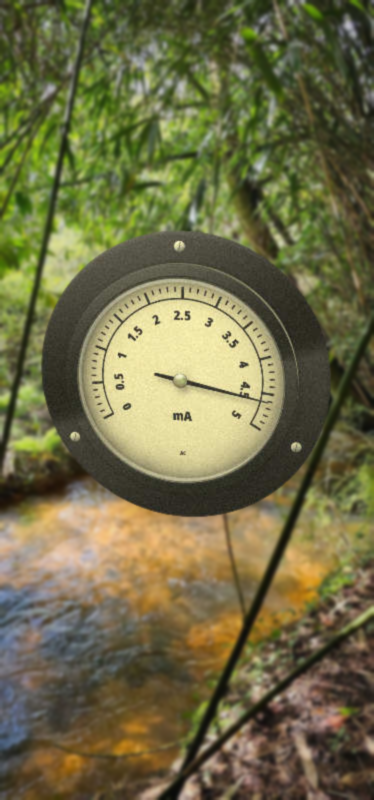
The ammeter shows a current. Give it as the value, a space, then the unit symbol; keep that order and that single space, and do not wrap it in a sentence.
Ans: 4.6 mA
